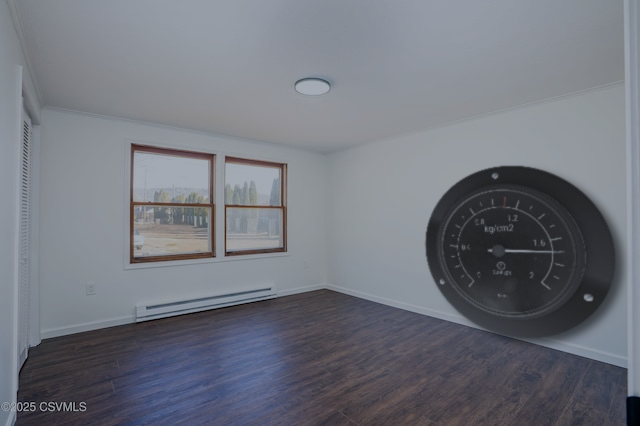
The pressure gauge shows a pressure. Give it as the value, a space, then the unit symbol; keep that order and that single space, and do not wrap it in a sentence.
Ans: 1.7 kg/cm²
